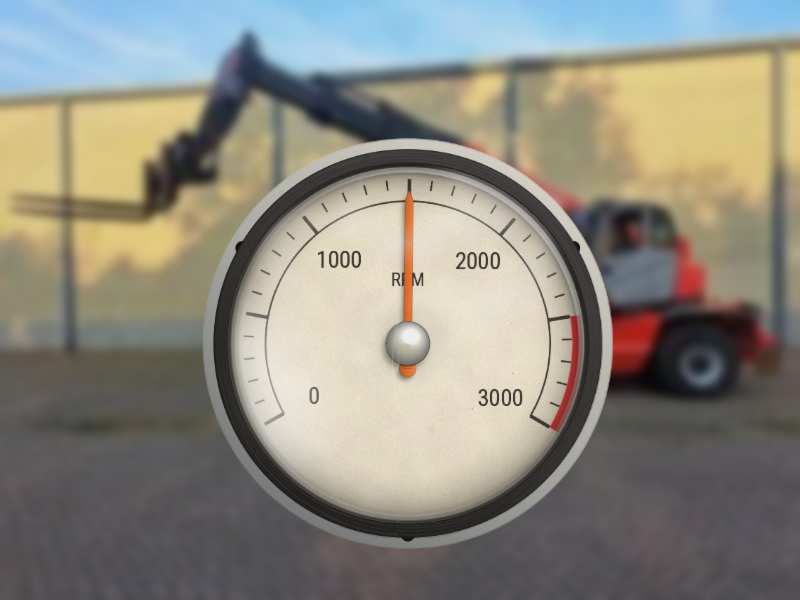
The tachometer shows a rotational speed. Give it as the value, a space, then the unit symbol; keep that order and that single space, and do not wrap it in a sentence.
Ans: 1500 rpm
